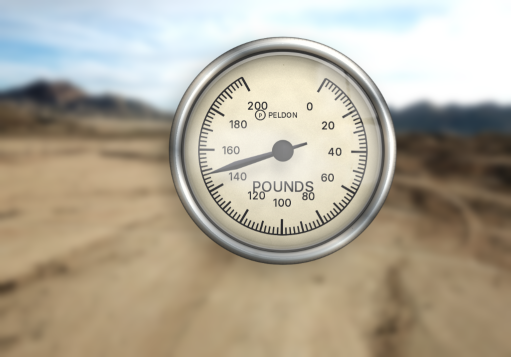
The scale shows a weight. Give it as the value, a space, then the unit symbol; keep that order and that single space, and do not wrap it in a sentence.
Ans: 148 lb
